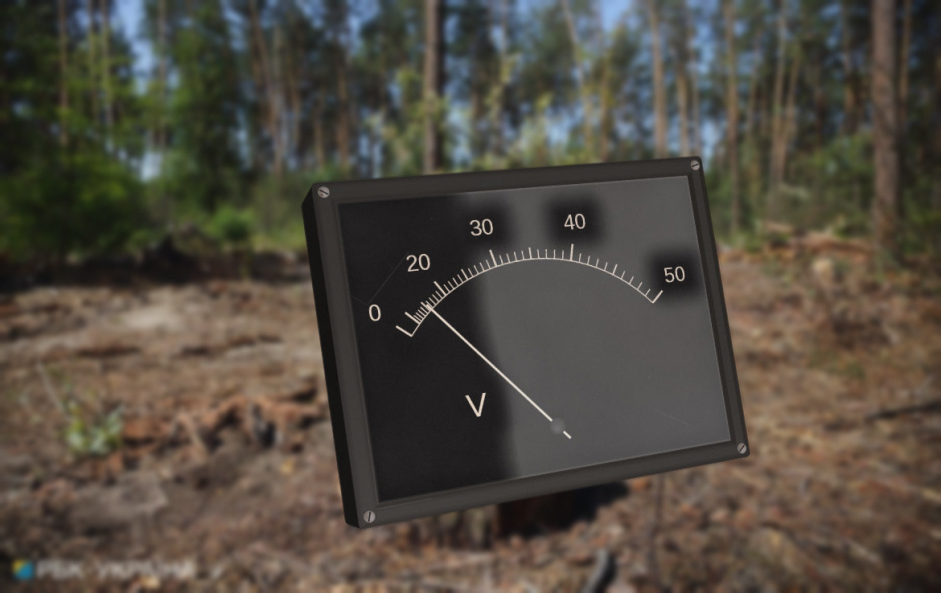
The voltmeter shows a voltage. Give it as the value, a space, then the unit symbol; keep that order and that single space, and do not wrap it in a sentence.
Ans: 15 V
